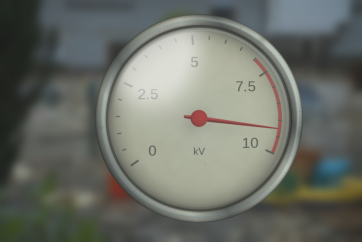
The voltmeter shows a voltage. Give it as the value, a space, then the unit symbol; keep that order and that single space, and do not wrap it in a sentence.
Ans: 9.25 kV
